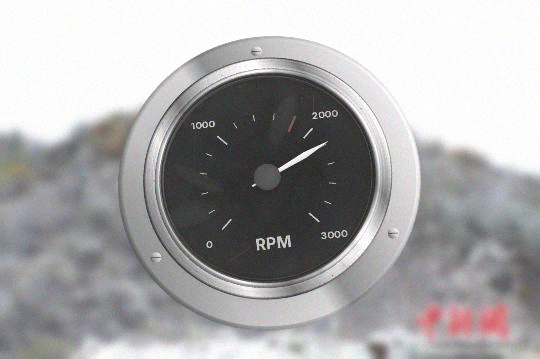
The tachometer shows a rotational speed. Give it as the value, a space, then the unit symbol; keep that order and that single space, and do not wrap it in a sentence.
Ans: 2200 rpm
